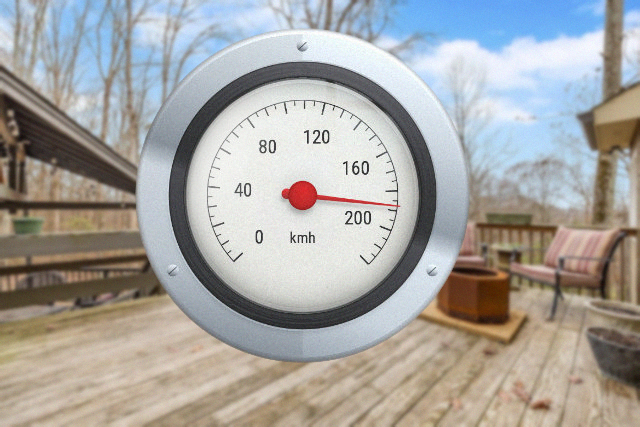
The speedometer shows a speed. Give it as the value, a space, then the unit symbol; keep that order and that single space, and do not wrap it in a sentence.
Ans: 187.5 km/h
